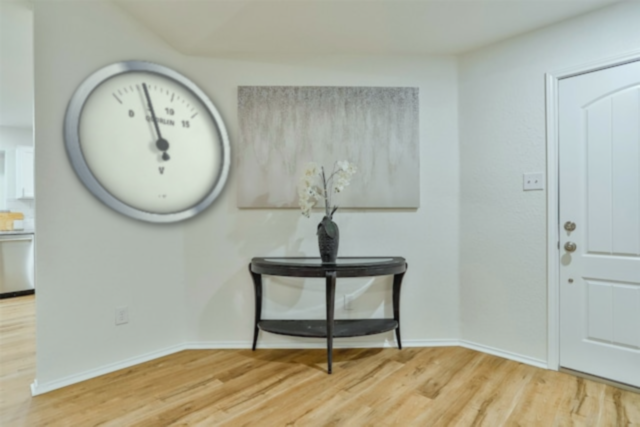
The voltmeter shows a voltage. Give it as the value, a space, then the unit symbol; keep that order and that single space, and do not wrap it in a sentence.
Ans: 5 V
